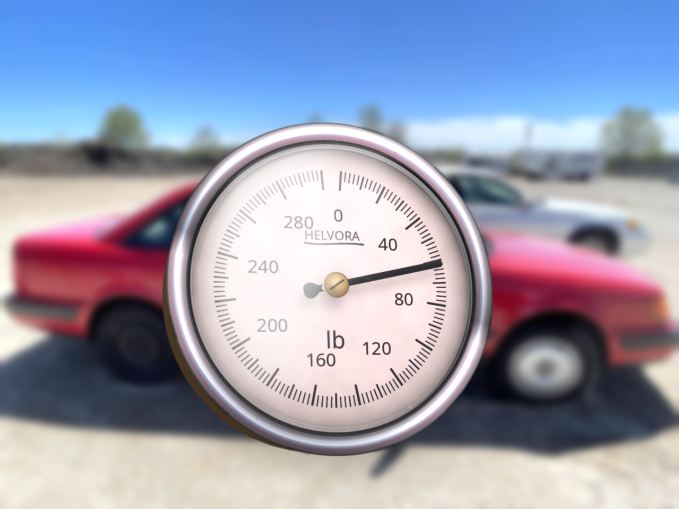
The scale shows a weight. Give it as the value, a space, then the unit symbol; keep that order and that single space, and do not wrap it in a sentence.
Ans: 62 lb
